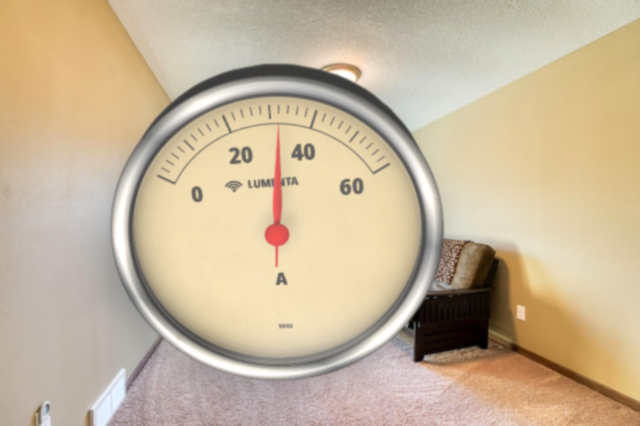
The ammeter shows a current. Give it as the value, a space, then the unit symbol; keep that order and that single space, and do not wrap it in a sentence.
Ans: 32 A
